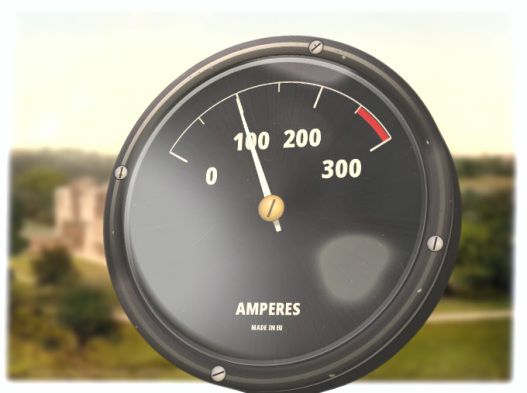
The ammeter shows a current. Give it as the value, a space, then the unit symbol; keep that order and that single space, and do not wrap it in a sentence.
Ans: 100 A
